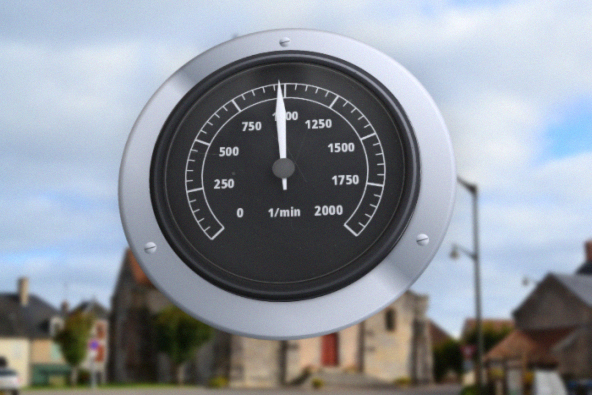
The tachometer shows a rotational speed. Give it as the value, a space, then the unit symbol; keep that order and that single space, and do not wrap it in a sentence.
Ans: 975 rpm
